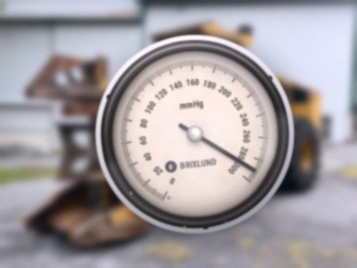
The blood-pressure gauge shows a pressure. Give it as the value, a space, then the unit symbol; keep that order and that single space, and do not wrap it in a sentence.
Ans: 290 mmHg
